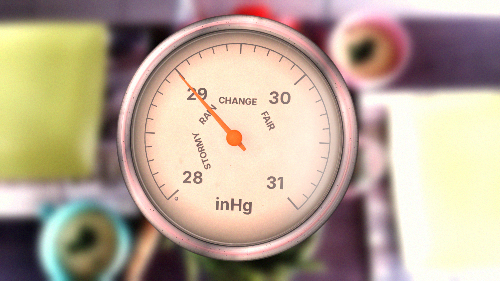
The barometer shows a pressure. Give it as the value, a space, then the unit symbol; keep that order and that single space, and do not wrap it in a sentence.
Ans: 29 inHg
